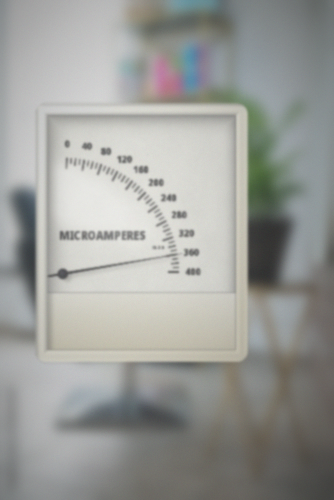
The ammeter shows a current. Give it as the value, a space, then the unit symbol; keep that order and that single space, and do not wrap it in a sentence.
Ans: 360 µA
